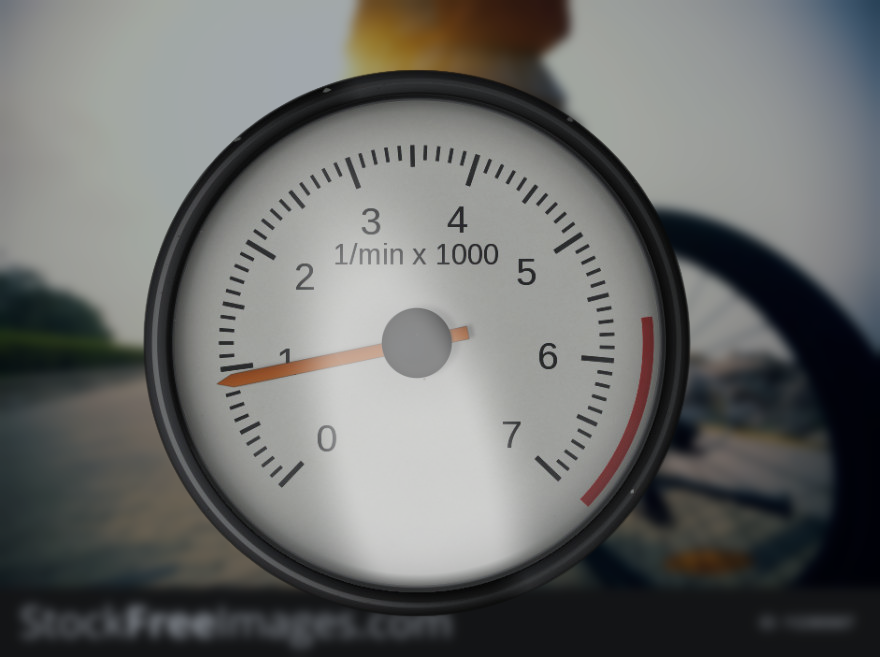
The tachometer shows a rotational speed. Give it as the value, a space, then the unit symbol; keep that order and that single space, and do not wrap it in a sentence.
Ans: 900 rpm
